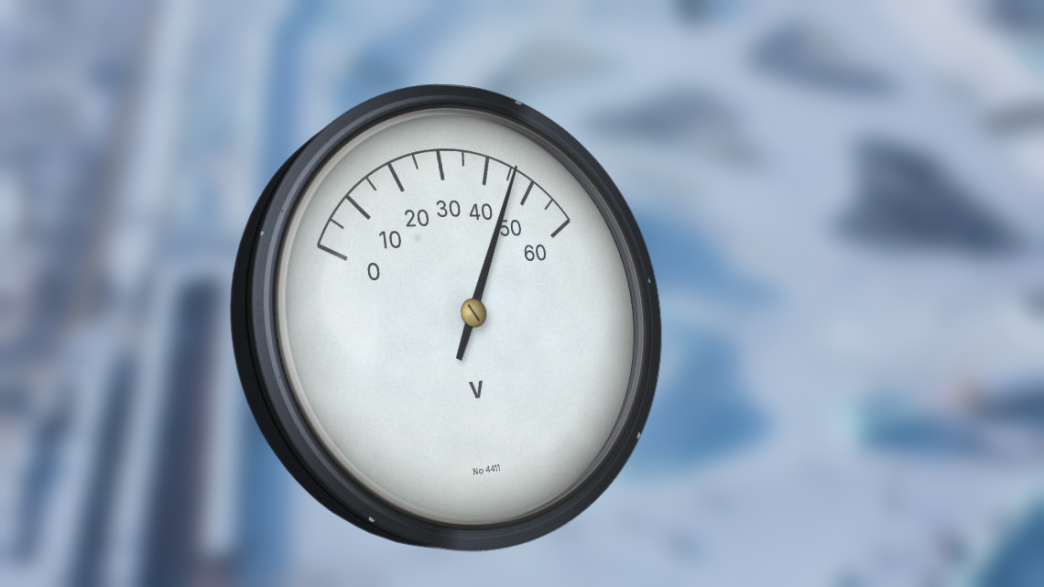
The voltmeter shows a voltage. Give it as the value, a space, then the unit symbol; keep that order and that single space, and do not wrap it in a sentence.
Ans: 45 V
